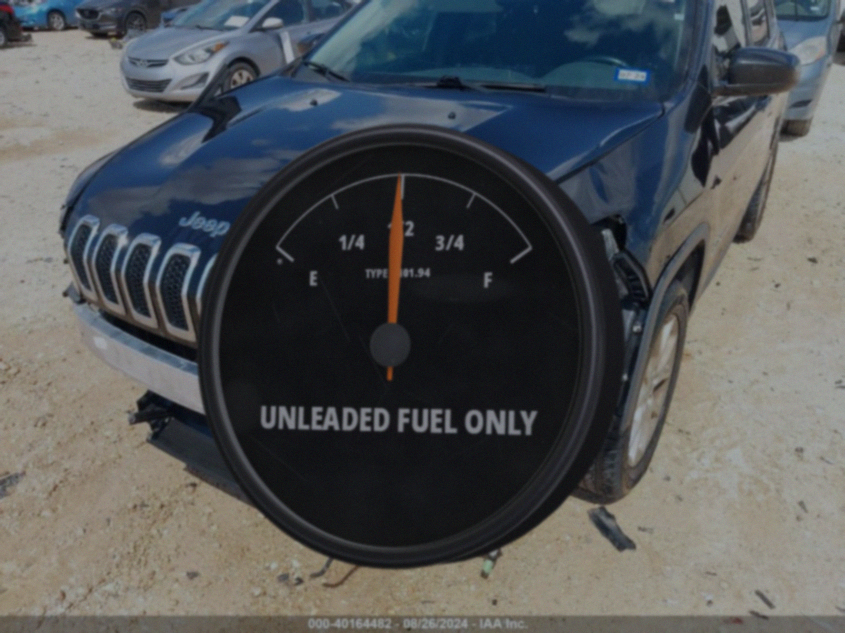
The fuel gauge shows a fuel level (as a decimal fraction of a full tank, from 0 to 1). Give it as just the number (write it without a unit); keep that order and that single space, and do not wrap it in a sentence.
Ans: 0.5
